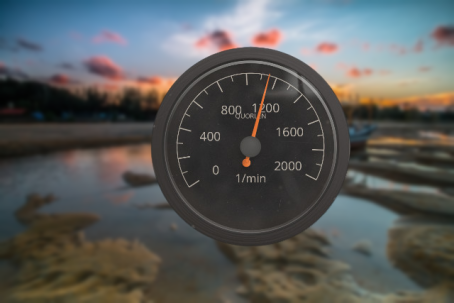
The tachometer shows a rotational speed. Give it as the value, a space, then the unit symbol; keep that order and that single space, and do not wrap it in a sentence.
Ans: 1150 rpm
